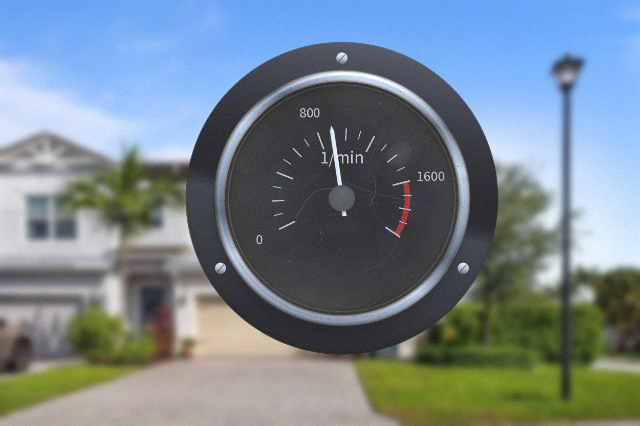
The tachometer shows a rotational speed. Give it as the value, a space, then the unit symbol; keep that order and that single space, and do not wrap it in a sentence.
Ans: 900 rpm
